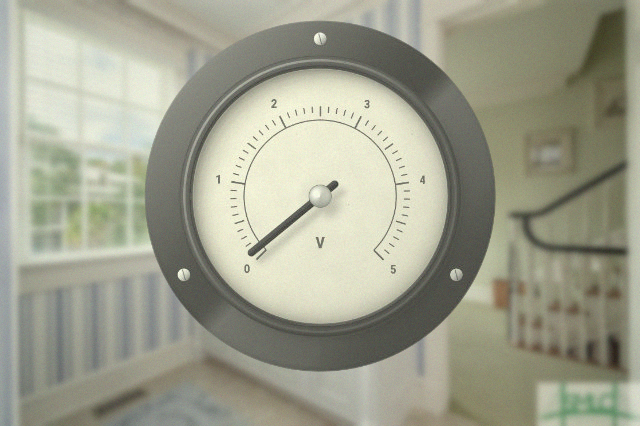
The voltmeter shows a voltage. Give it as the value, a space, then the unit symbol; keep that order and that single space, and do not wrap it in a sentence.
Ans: 0.1 V
